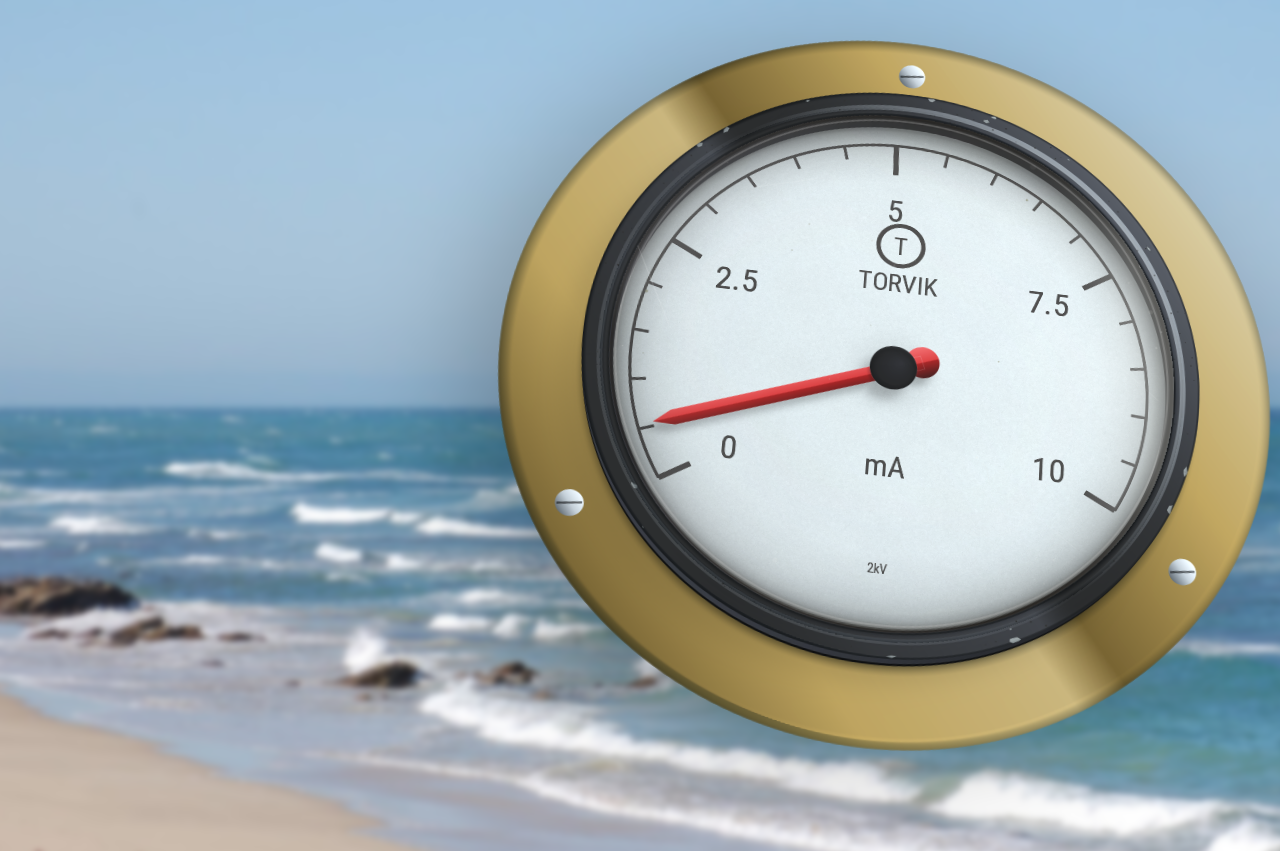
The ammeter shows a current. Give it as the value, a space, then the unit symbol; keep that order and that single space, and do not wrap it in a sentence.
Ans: 0.5 mA
